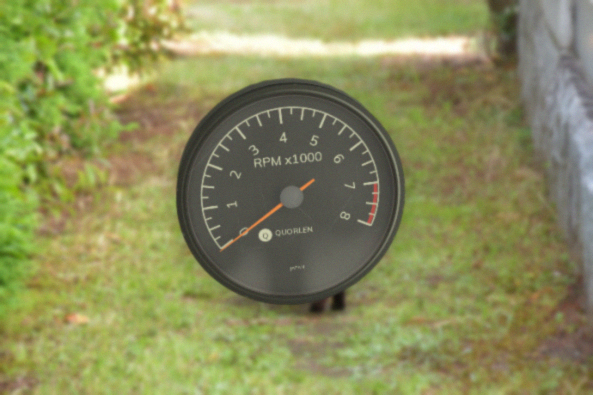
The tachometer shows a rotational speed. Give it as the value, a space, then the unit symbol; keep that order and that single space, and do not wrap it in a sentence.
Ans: 0 rpm
